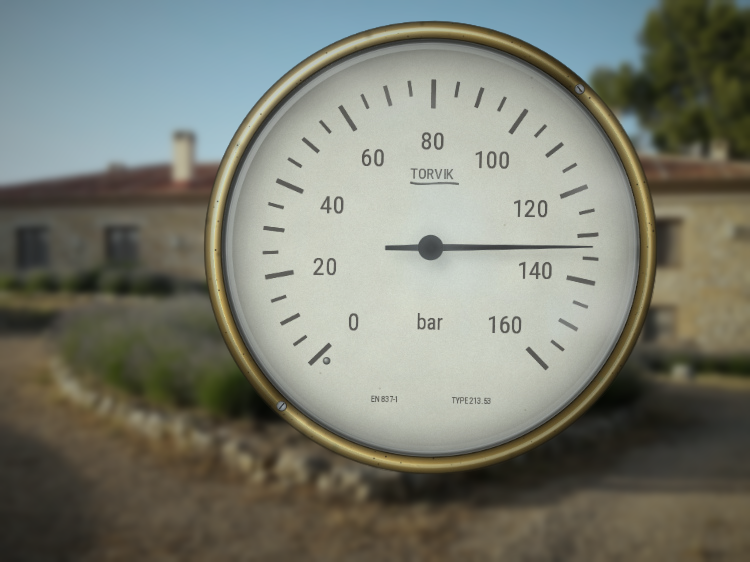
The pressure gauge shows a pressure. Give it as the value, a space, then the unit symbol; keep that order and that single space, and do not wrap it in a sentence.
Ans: 132.5 bar
